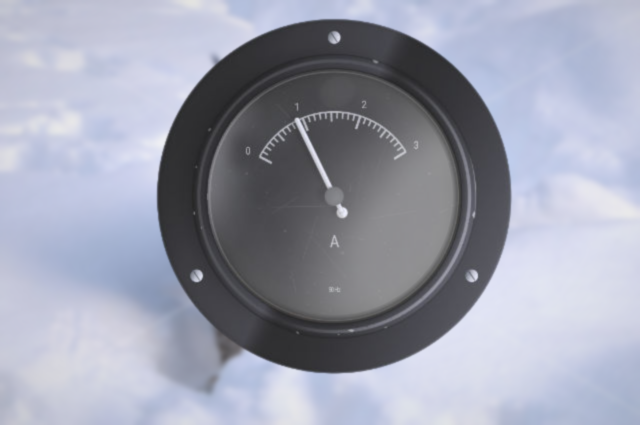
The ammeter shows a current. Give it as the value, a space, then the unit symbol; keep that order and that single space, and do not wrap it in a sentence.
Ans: 0.9 A
